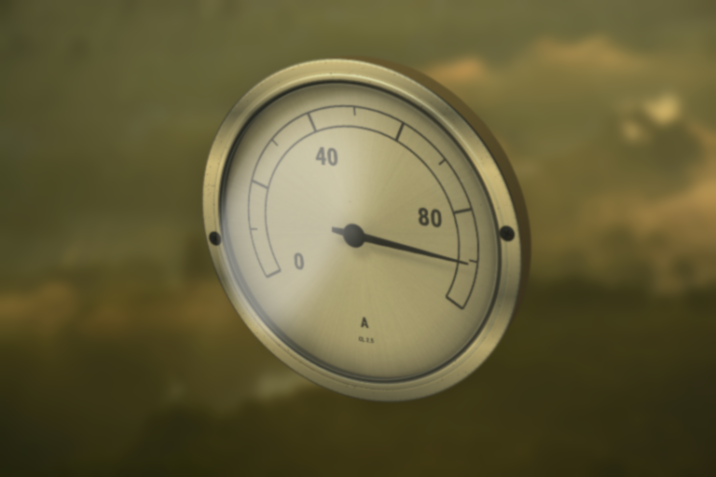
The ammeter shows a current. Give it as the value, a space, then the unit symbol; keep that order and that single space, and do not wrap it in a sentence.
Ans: 90 A
